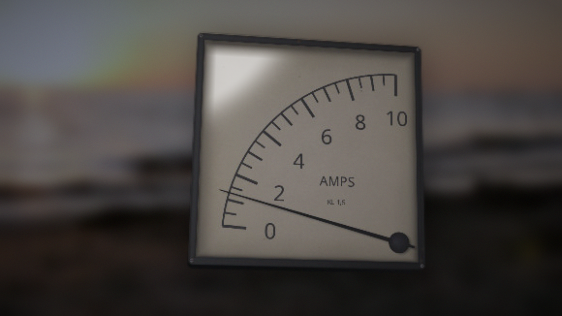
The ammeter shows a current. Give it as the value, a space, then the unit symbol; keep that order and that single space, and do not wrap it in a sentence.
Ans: 1.25 A
